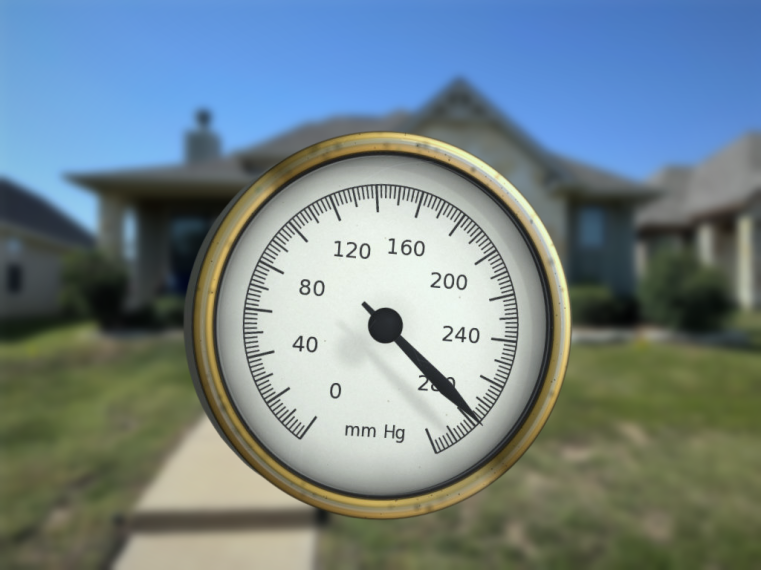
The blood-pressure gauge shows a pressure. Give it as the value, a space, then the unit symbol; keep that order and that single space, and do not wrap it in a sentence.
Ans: 278 mmHg
